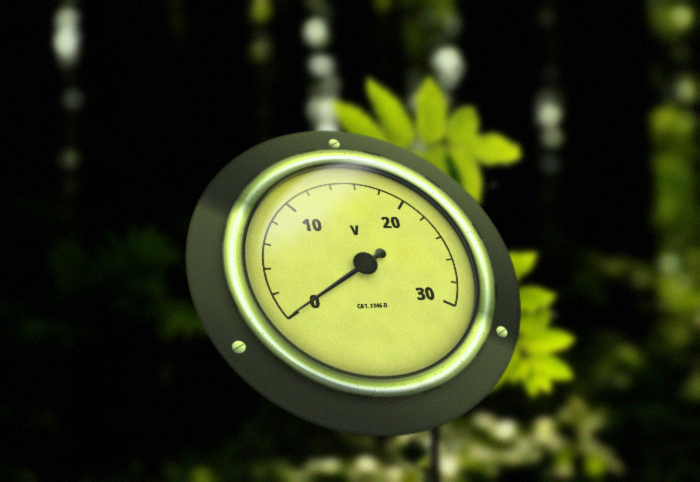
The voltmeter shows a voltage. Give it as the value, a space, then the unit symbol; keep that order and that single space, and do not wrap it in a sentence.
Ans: 0 V
